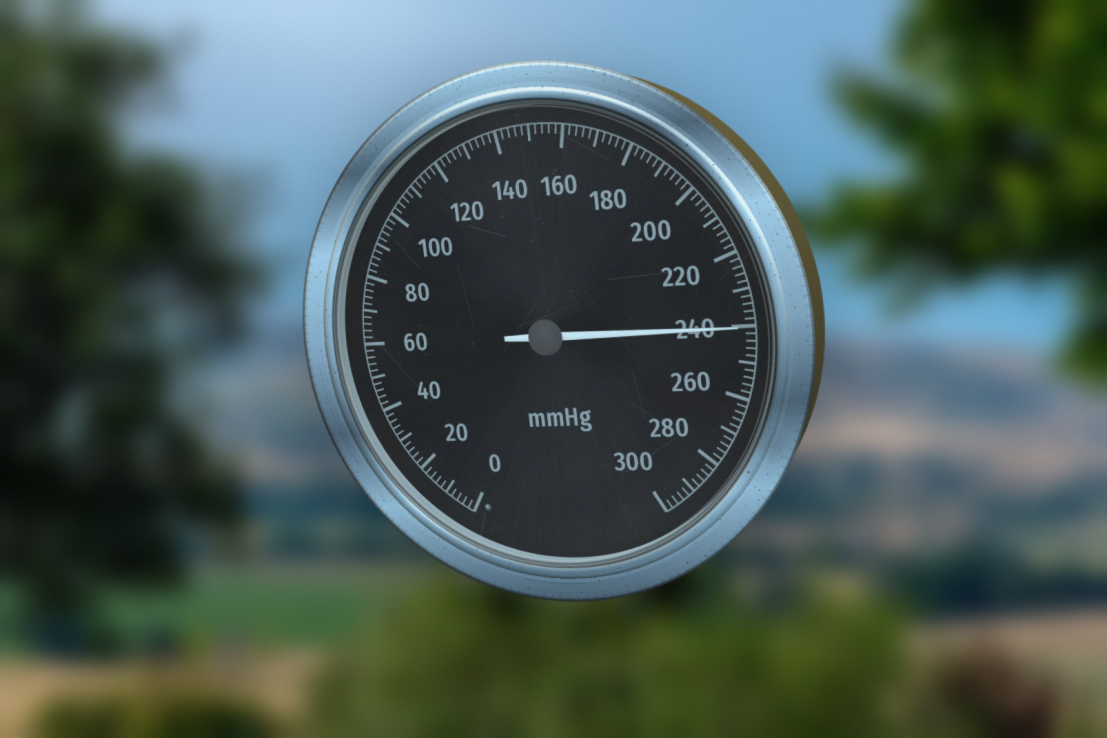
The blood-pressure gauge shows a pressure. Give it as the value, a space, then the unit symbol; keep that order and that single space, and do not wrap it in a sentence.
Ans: 240 mmHg
